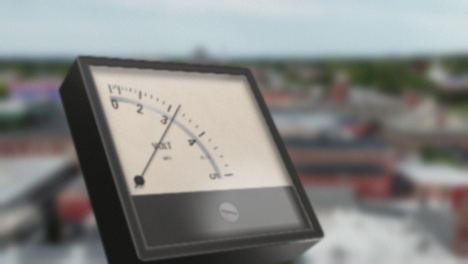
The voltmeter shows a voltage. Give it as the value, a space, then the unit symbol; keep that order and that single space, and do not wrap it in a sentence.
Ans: 3.2 V
